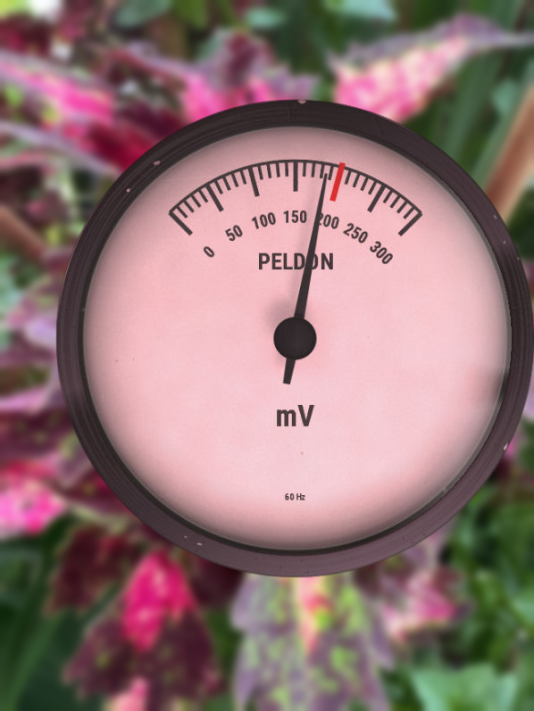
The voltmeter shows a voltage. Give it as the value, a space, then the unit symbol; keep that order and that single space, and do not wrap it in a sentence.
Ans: 185 mV
